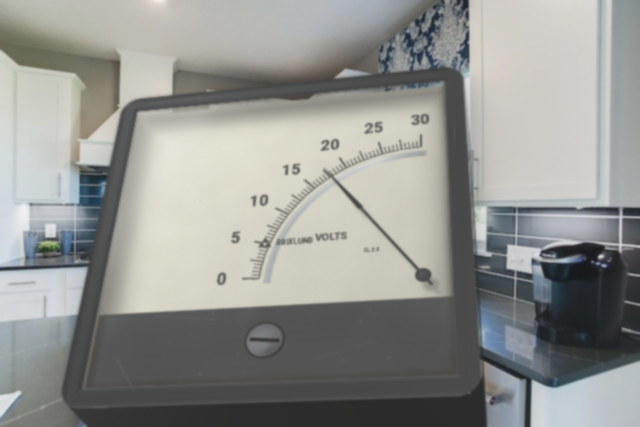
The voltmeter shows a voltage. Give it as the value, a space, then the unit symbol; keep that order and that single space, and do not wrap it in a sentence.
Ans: 17.5 V
